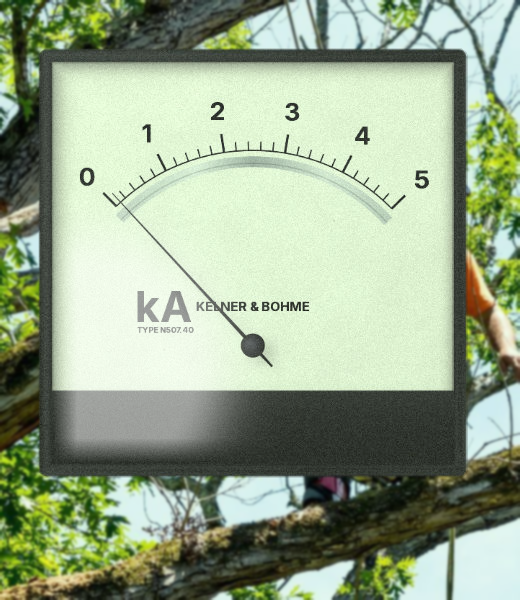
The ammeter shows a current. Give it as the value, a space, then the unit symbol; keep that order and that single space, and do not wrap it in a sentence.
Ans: 0.1 kA
